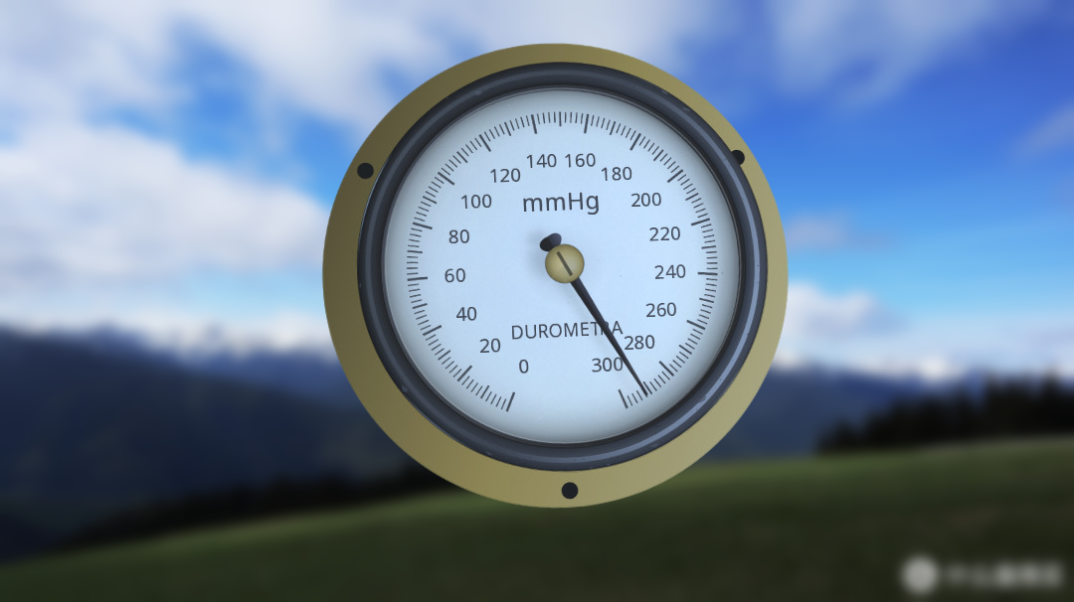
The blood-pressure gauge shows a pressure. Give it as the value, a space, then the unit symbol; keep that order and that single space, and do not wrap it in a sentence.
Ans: 292 mmHg
